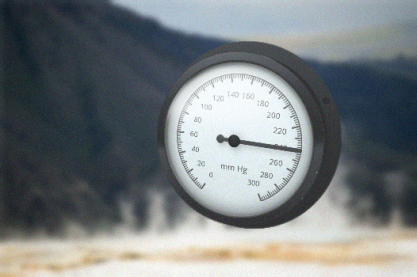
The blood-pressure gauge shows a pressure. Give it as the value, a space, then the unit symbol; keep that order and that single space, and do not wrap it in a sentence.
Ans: 240 mmHg
